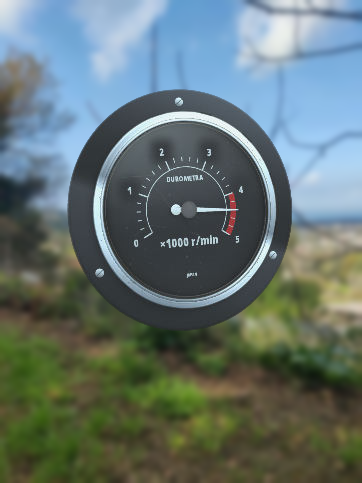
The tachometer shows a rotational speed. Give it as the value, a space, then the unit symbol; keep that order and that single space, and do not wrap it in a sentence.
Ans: 4400 rpm
